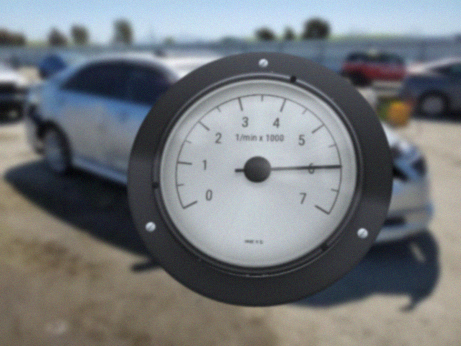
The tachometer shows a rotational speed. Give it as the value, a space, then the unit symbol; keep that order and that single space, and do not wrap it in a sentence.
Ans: 6000 rpm
